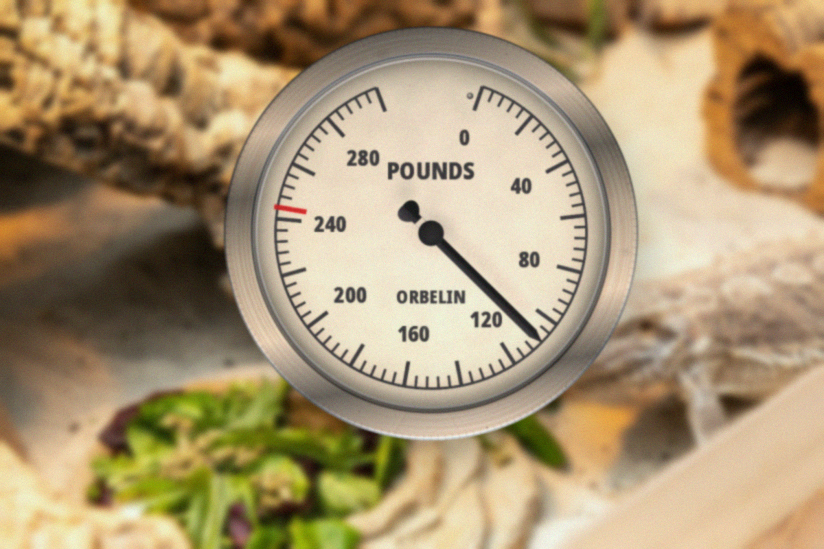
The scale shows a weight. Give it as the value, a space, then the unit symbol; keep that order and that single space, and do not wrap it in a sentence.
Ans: 108 lb
